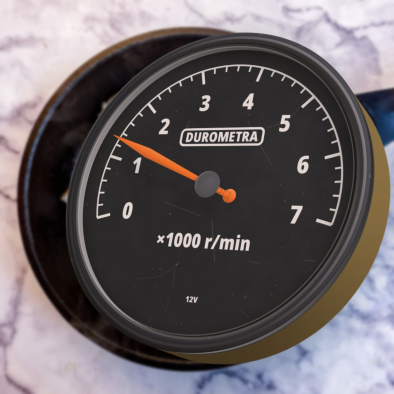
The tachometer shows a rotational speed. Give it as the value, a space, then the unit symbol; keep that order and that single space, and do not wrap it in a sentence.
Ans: 1300 rpm
